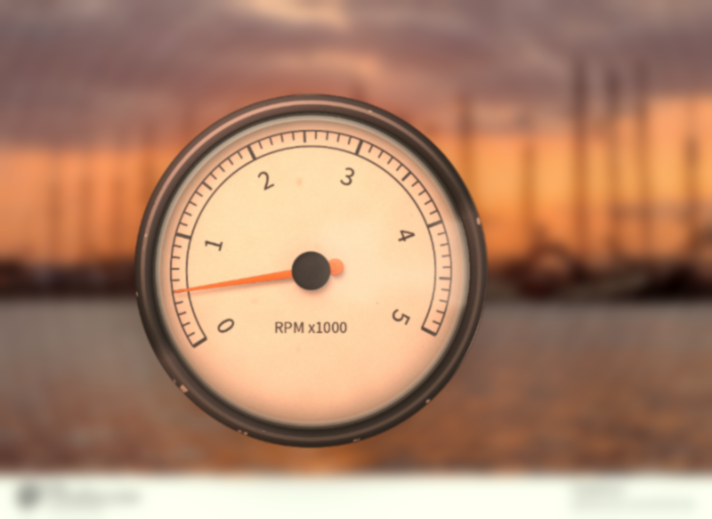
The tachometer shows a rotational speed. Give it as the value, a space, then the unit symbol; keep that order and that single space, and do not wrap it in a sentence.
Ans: 500 rpm
